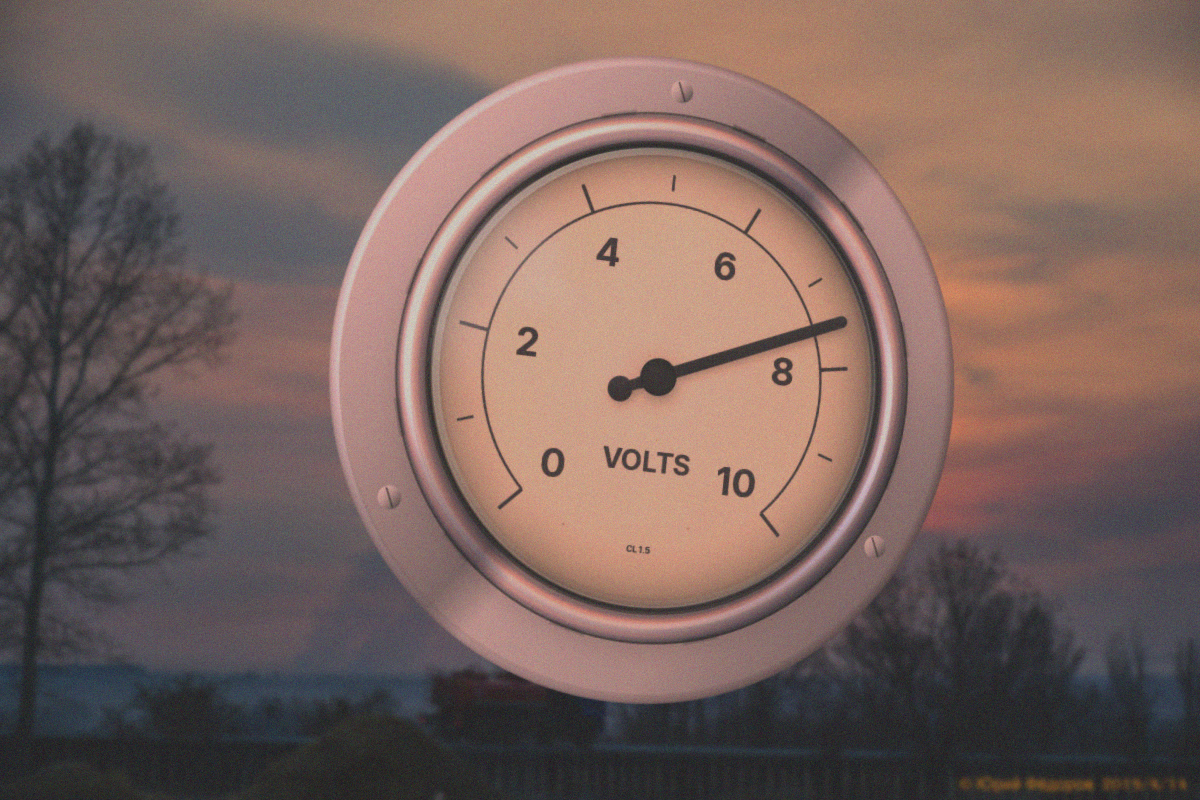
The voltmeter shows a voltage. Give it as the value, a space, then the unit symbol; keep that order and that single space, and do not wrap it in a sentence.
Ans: 7.5 V
